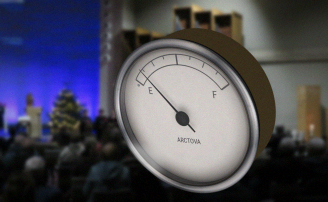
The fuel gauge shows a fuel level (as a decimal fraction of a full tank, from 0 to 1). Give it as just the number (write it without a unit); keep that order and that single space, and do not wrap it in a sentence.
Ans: 0.125
